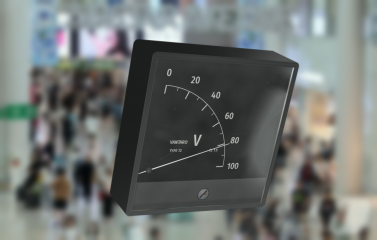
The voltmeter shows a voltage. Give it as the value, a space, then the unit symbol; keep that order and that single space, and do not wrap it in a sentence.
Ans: 80 V
